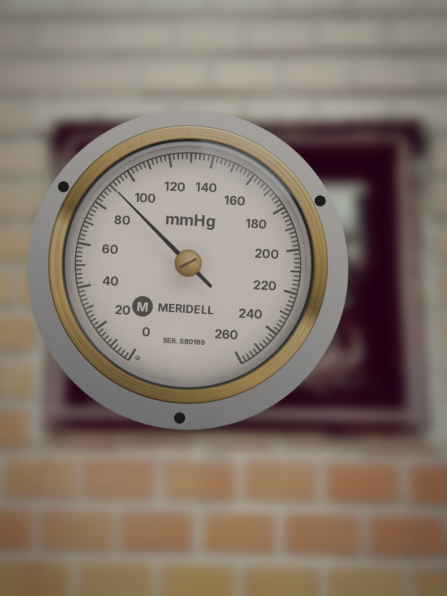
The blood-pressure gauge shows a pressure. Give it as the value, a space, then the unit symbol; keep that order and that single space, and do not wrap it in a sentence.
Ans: 90 mmHg
